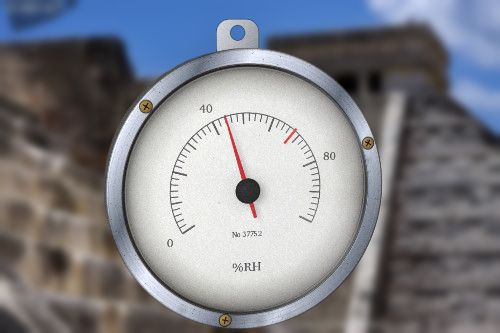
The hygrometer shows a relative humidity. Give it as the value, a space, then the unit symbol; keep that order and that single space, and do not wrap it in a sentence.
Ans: 44 %
